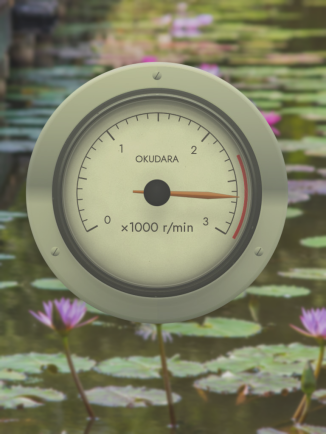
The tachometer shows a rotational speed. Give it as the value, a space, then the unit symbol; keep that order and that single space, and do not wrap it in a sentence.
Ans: 2650 rpm
